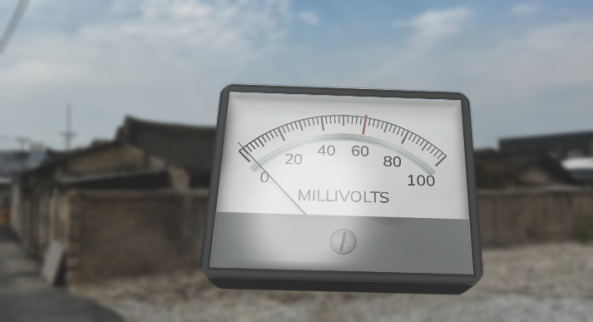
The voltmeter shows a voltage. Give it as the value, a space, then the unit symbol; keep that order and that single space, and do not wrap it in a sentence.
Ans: 2 mV
